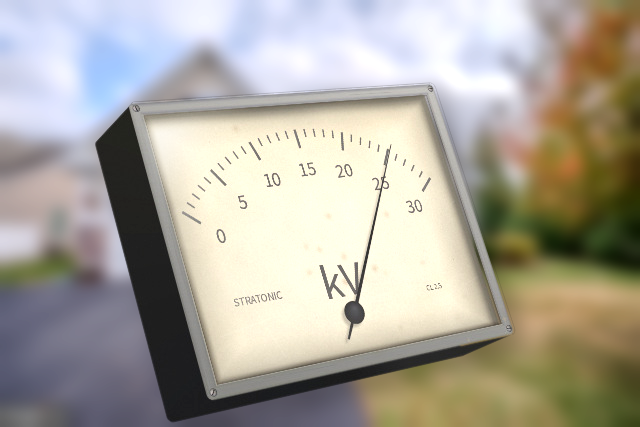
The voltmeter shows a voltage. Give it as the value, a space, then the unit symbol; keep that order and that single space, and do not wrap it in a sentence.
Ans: 25 kV
